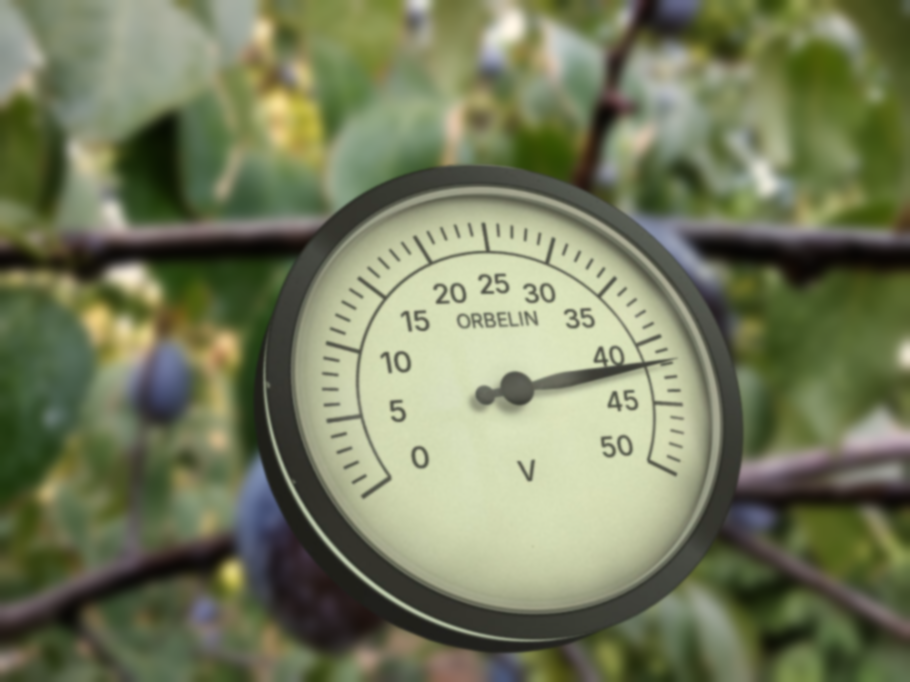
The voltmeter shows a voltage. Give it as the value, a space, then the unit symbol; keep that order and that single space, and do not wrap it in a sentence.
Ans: 42 V
